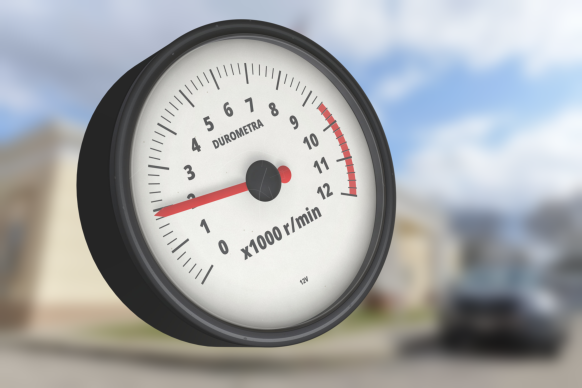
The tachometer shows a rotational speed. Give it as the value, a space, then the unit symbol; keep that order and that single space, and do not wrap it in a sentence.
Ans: 1900 rpm
